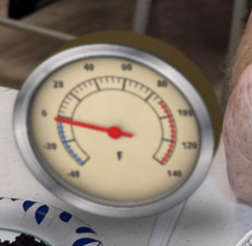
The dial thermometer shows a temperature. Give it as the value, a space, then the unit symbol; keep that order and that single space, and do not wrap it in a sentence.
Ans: 0 °F
